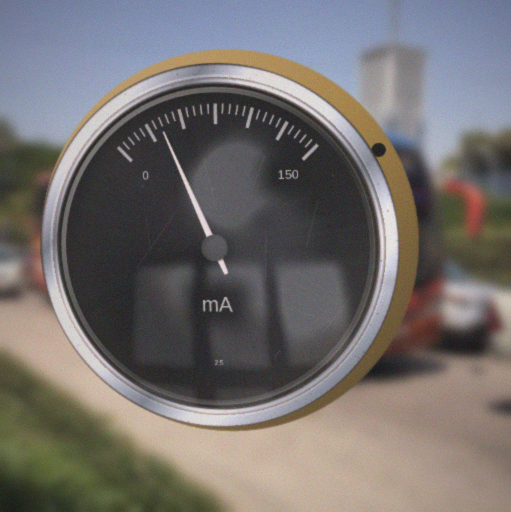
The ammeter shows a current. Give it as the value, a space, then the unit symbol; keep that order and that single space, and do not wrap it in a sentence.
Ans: 35 mA
